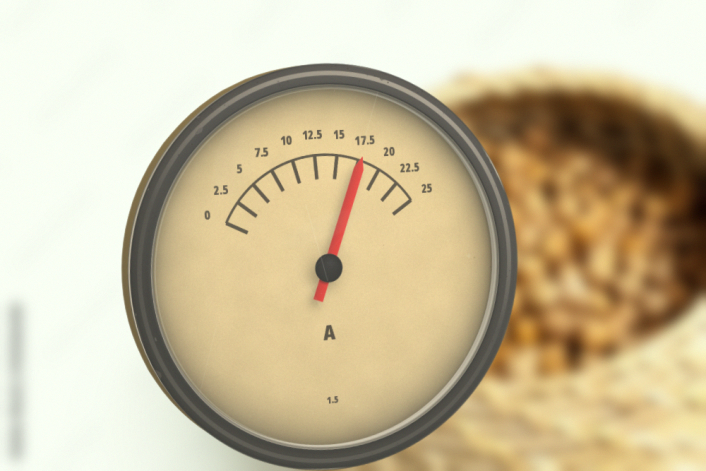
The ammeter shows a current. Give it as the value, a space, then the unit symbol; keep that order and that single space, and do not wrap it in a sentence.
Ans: 17.5 A
